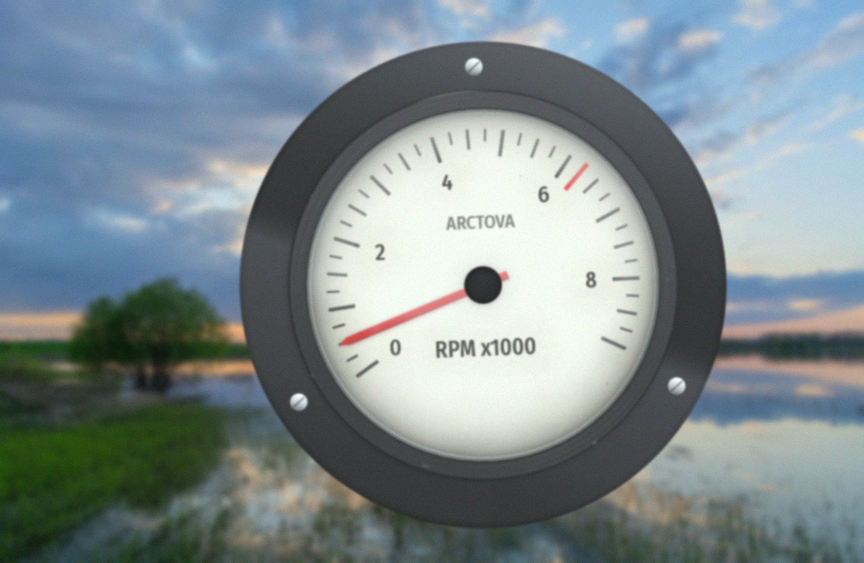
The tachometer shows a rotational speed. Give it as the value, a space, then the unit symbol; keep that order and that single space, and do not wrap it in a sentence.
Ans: 500 rpm
